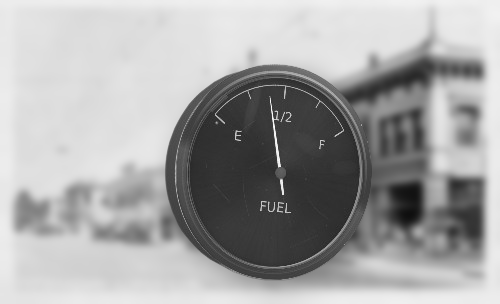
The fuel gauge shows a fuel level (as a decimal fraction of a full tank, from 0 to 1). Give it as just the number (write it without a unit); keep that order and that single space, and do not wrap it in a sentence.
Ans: 0.375
